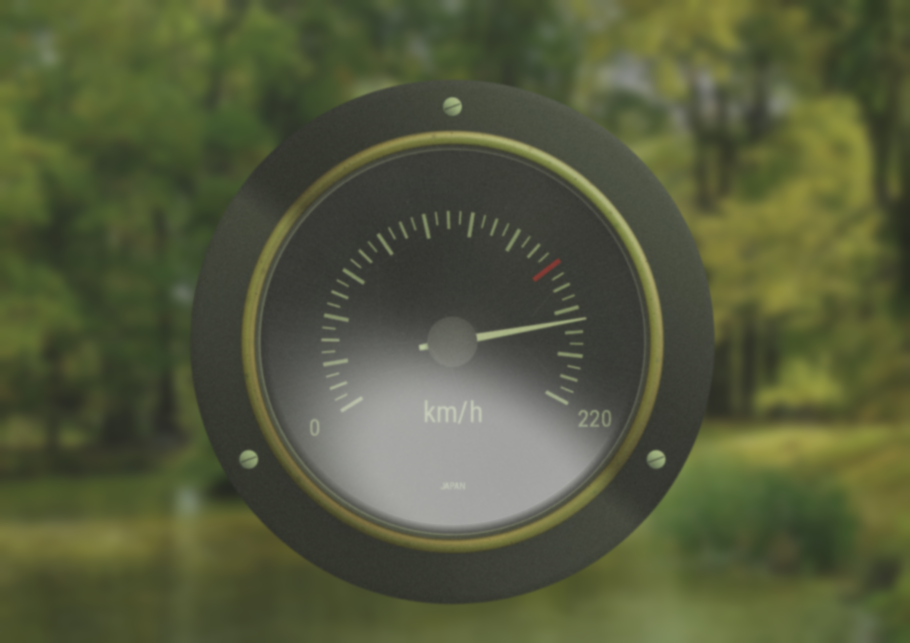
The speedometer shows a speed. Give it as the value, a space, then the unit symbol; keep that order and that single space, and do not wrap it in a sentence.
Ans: 185 km/h
